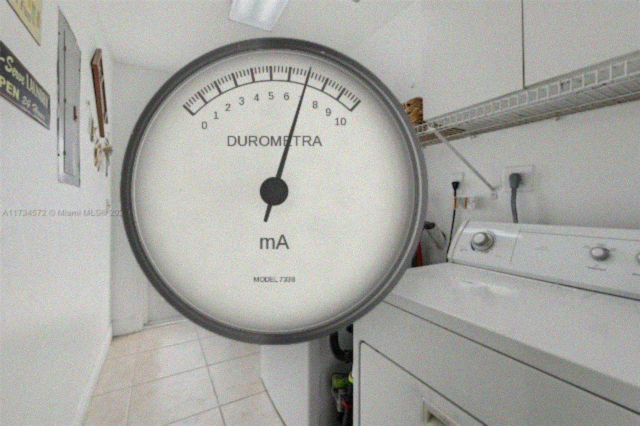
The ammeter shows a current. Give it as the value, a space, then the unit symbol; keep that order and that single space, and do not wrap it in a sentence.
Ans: 7 mA
